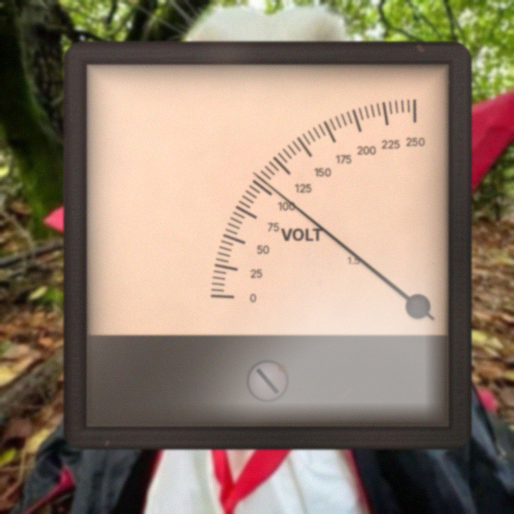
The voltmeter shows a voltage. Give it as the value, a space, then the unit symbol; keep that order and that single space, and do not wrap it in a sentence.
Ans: 105 V
